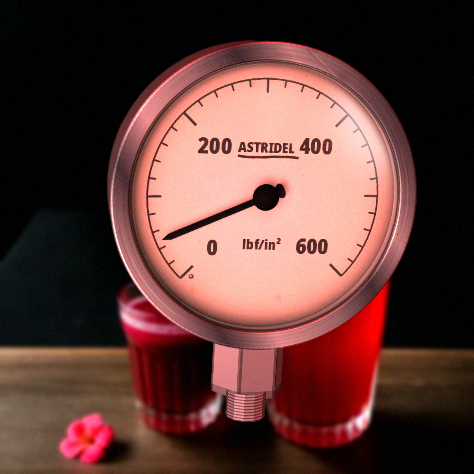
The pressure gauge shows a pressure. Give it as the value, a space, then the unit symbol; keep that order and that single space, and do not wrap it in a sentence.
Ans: 50 psi
